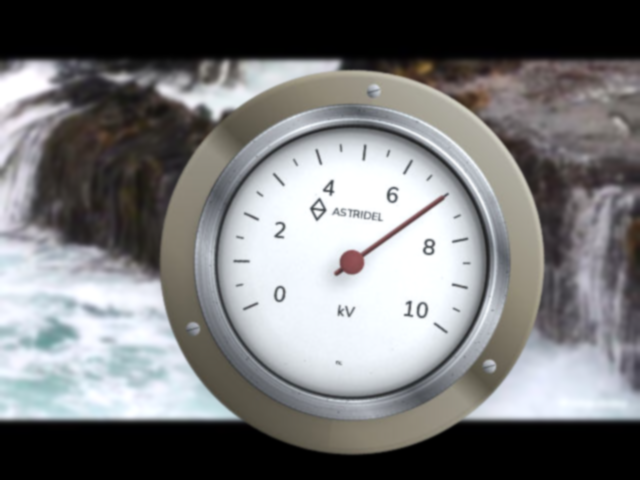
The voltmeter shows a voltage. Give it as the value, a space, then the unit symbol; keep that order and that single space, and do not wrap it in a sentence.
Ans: 7 kV
